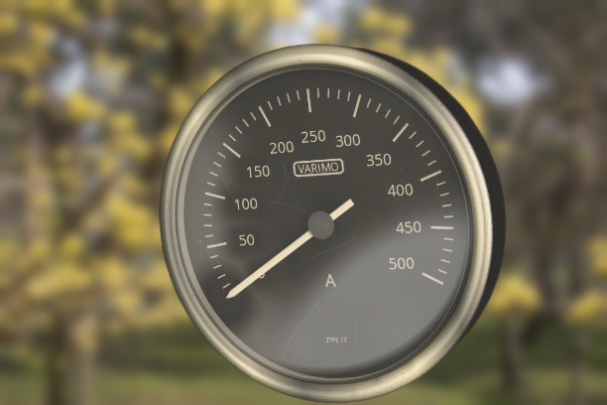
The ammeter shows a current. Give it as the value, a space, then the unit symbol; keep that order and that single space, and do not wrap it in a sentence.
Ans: 0 A
